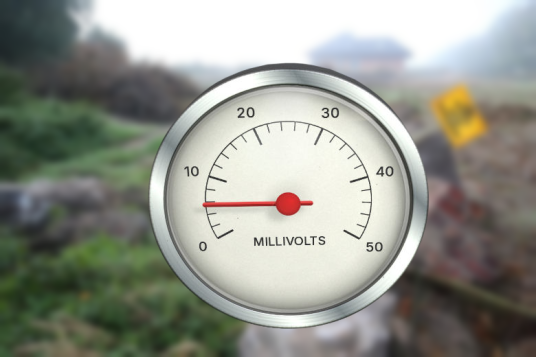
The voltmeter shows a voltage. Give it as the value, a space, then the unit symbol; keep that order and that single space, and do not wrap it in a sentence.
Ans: 6 mV
